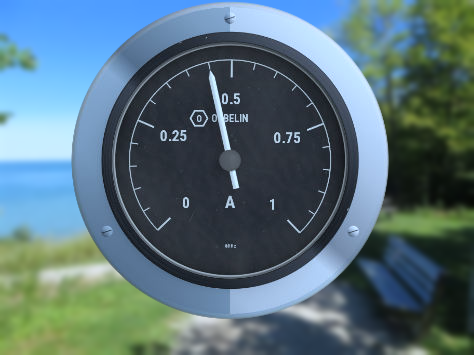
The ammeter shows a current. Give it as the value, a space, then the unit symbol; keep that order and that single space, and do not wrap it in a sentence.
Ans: 0.45 A
